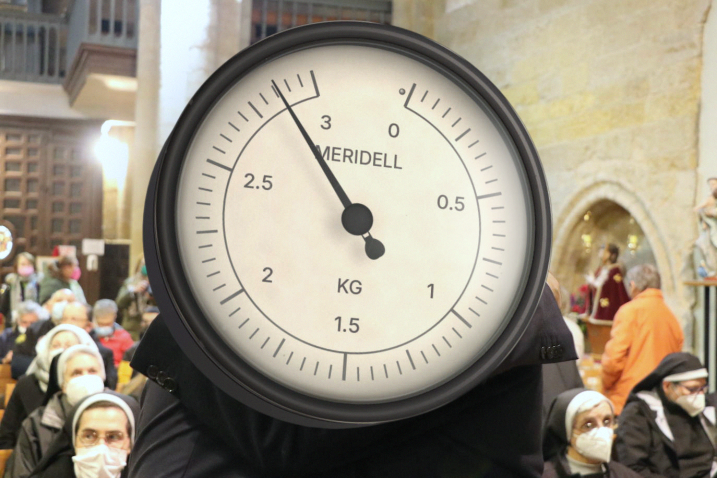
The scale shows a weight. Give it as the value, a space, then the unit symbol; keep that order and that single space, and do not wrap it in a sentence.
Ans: 2.85 kg
